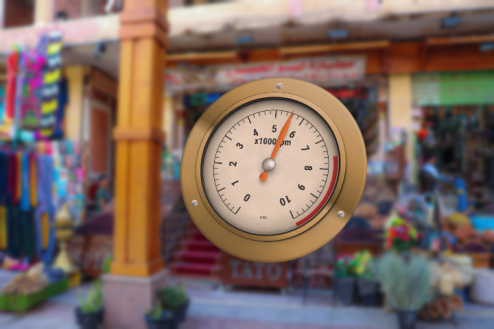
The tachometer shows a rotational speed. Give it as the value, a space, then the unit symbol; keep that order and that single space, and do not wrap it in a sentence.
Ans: 5600 rpm
